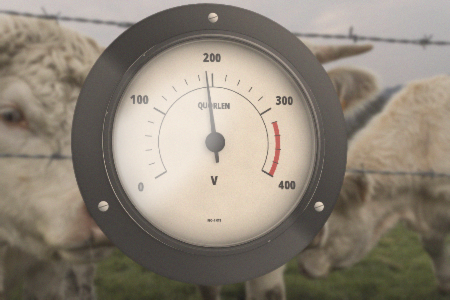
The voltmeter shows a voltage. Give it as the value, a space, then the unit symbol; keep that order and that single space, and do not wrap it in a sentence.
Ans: 190 V
